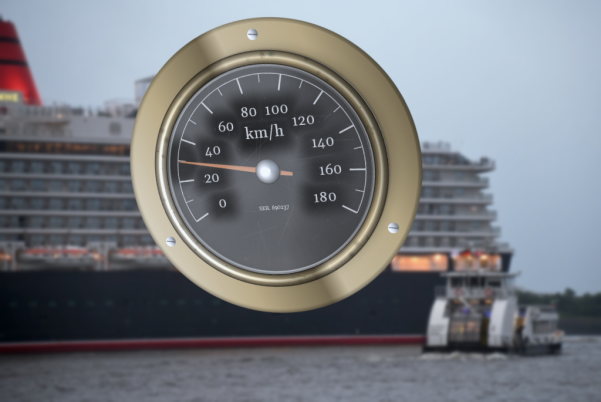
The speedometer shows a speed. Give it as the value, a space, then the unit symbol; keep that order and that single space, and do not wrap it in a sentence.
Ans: 30 km/h
